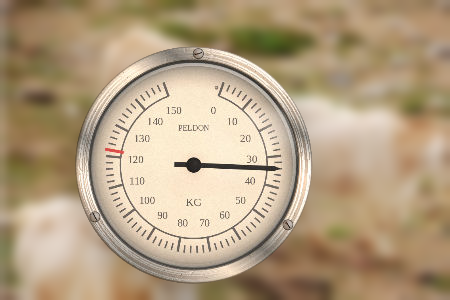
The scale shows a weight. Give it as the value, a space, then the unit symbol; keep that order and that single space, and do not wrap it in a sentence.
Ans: 34 kg
